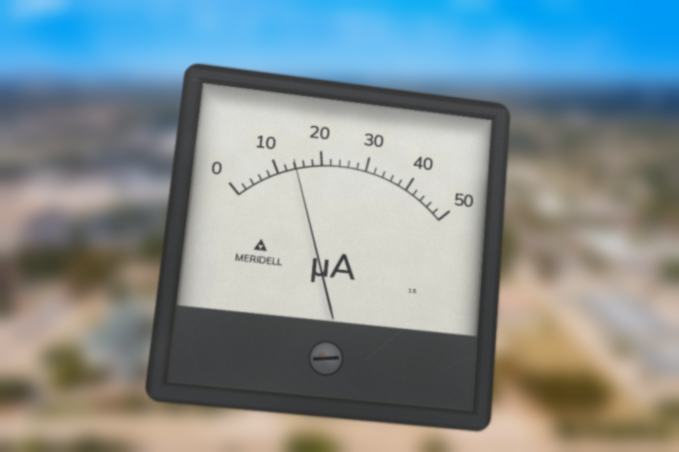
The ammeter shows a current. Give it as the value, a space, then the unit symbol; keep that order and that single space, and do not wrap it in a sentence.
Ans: 14 µA
